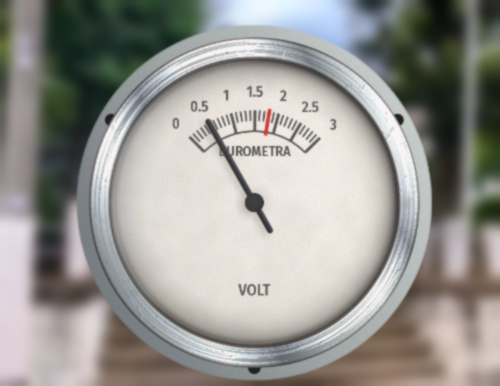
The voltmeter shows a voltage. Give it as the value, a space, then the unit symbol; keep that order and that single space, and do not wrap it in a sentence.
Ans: 0.5 V
